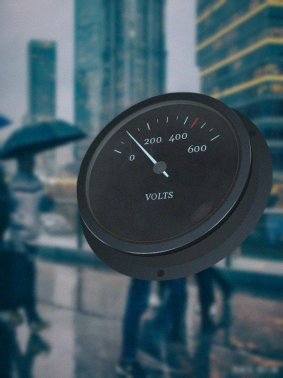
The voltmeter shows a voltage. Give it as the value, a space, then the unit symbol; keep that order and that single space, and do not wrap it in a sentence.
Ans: 100 V
